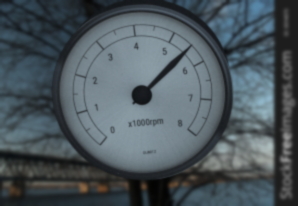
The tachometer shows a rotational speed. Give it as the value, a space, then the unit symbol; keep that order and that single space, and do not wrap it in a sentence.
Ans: 5500 rpm
